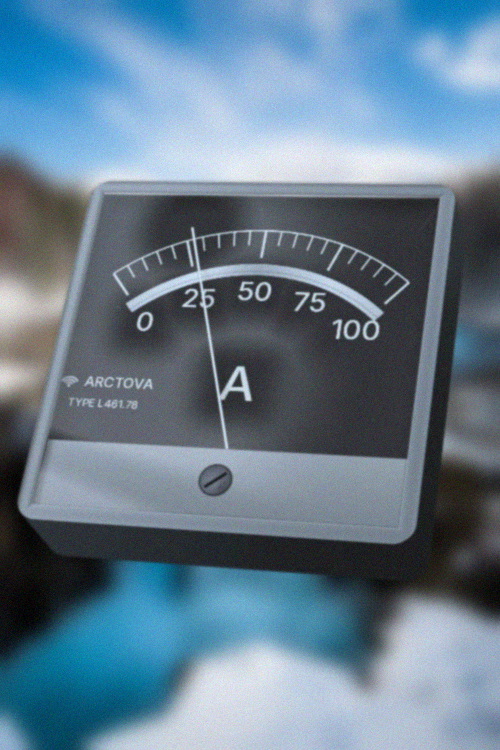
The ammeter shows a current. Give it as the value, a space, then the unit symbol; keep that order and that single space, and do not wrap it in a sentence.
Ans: 27.5 A
